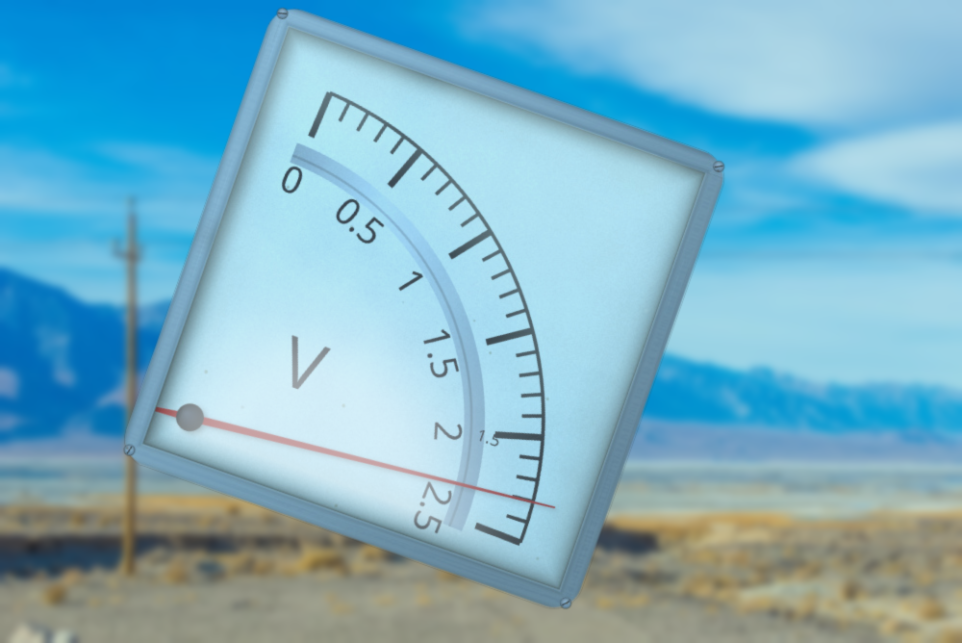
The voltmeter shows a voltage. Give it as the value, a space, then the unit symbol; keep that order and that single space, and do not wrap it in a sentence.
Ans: 2.3 V
